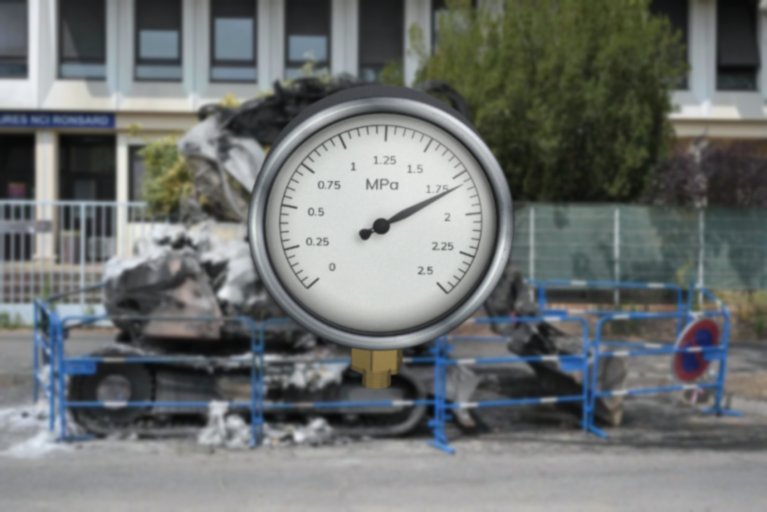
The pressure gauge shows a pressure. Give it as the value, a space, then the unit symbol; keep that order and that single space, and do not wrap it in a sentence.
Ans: 1.8 MPa
